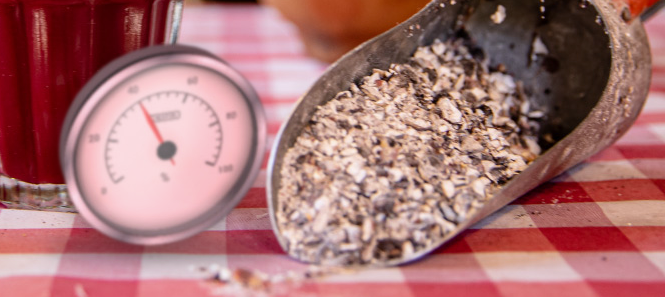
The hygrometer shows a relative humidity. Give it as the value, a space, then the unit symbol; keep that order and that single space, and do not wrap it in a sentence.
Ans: 40 %
